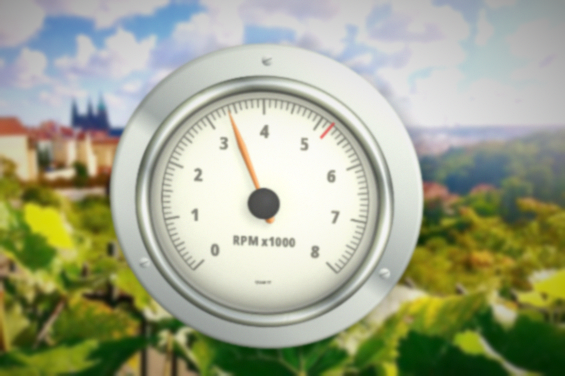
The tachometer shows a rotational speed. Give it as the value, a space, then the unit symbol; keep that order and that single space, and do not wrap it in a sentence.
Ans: 3400 rpm
